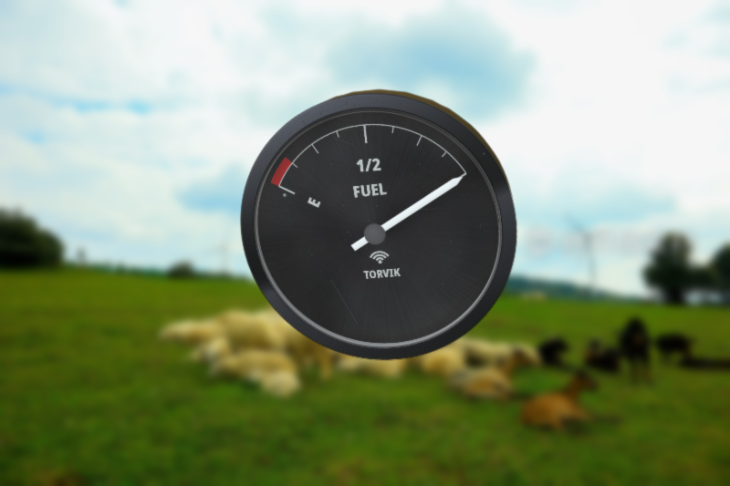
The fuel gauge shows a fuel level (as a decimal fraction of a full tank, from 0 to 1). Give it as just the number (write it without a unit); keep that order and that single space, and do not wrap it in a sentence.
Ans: 1
